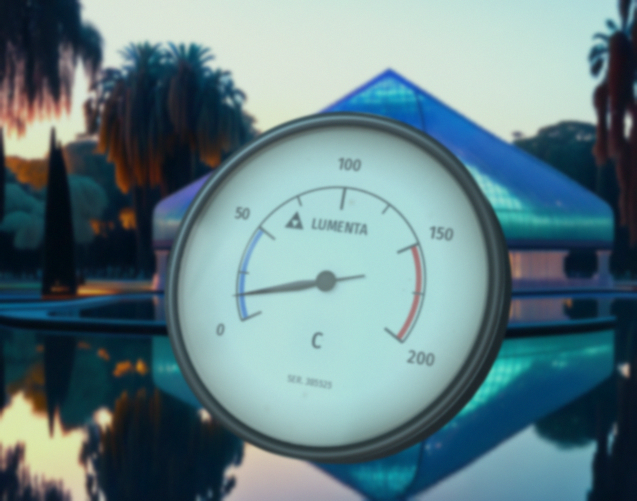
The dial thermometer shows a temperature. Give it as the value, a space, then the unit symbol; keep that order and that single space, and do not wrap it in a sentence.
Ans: 12.5 °C
